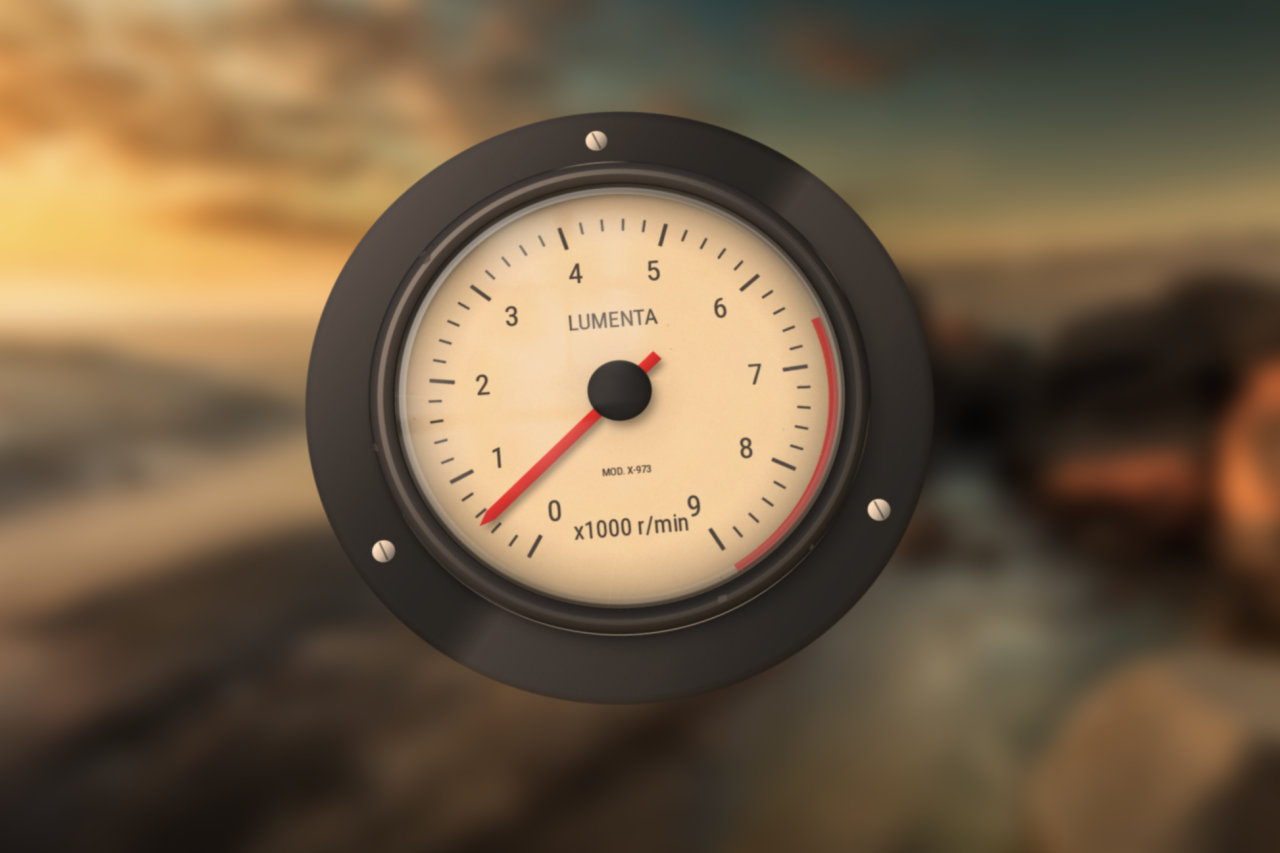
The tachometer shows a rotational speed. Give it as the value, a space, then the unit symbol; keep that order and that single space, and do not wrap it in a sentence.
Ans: 500 rpm
